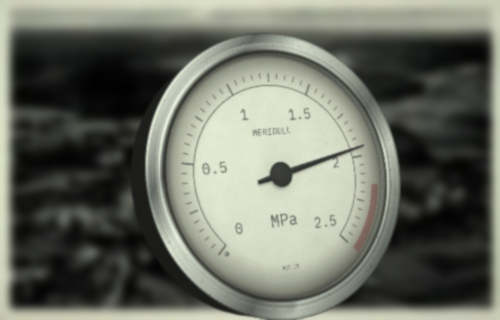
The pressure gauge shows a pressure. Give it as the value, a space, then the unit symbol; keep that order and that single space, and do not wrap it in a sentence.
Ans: 1.95 MPa
